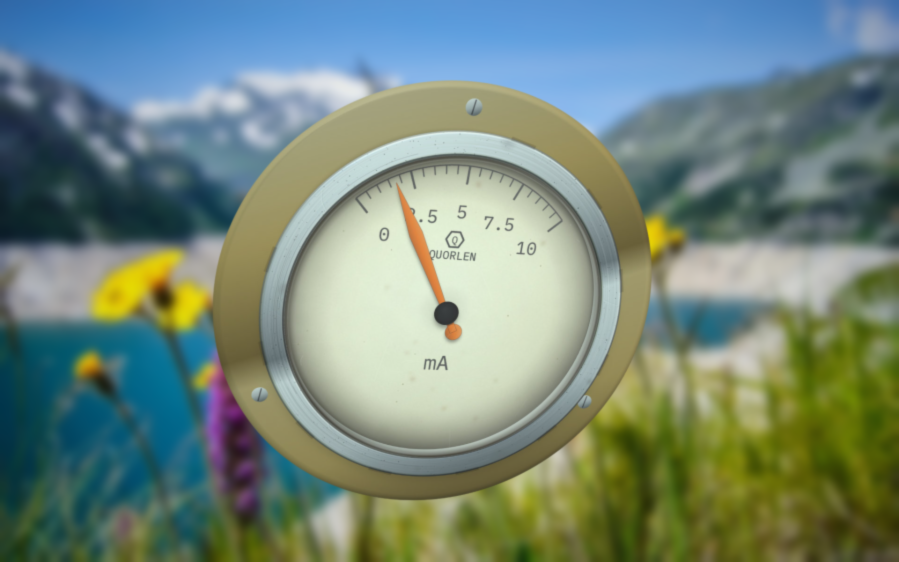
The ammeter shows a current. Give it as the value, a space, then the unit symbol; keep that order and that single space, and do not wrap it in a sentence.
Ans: 1.75 mA
